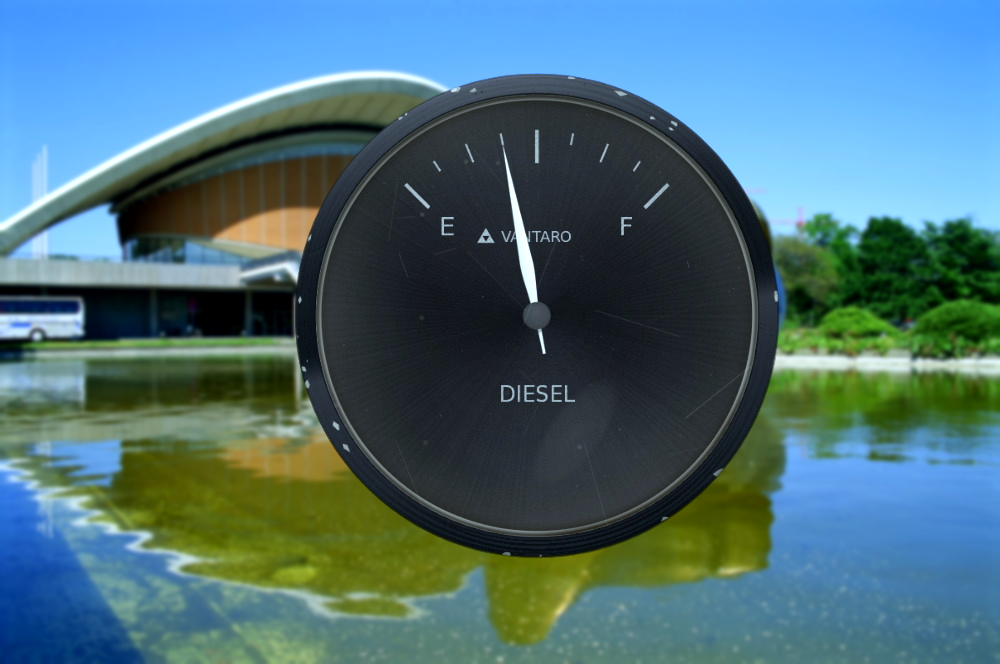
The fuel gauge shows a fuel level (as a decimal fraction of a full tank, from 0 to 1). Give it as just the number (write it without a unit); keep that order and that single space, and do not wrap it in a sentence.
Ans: 0.375
